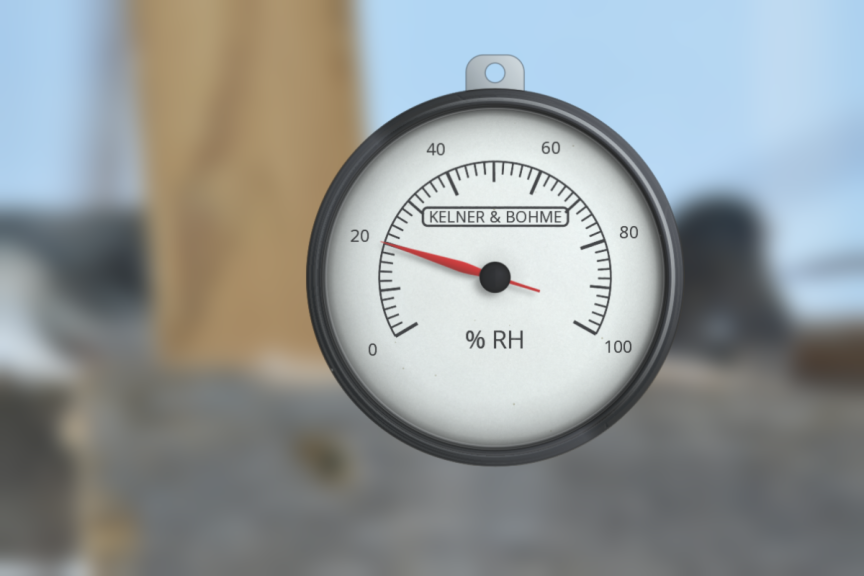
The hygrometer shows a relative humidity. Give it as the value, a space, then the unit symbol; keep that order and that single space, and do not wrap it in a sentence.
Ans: 20 %
